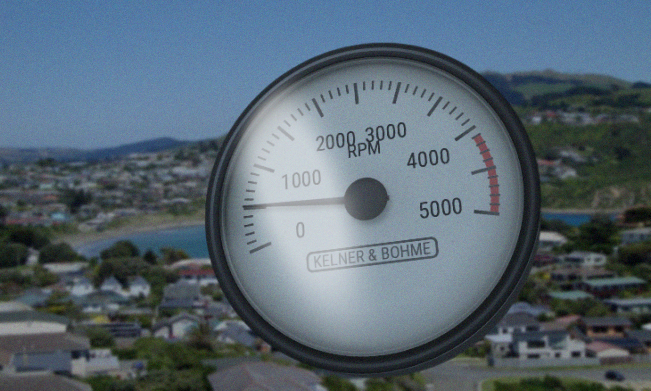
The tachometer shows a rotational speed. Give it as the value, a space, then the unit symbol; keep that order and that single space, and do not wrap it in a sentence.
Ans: 500 rpm
